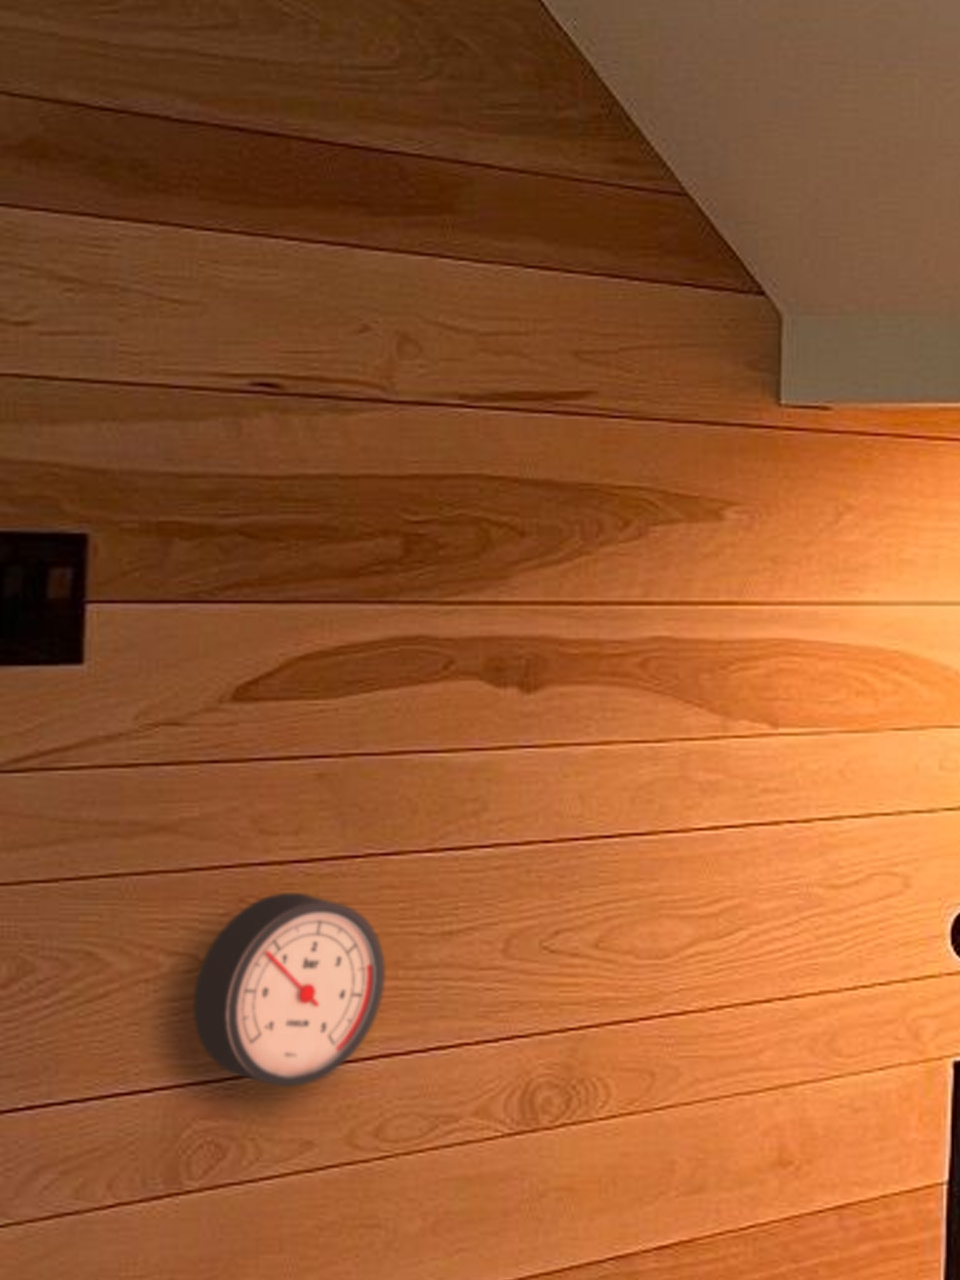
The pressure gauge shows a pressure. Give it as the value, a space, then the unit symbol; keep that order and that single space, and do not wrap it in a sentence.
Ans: 0.75 bar
